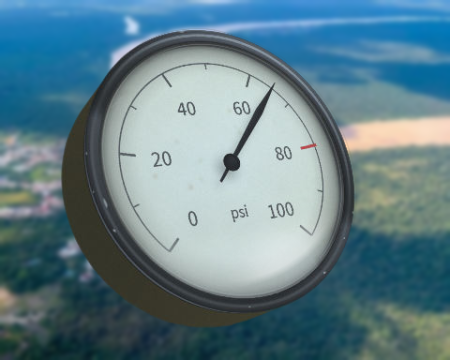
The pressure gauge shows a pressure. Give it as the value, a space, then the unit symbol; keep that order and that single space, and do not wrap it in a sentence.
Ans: 65 psi
